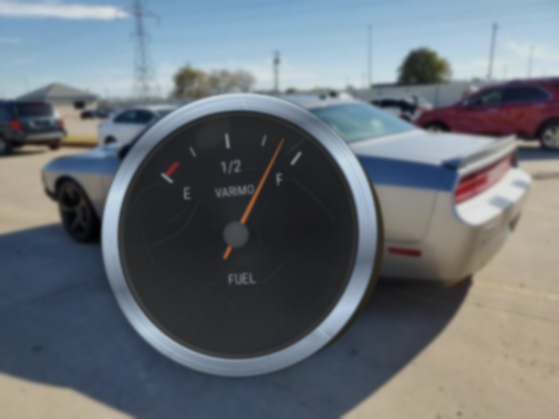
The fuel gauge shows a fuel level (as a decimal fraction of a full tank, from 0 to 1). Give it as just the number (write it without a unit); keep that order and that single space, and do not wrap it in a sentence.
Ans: 0.875
